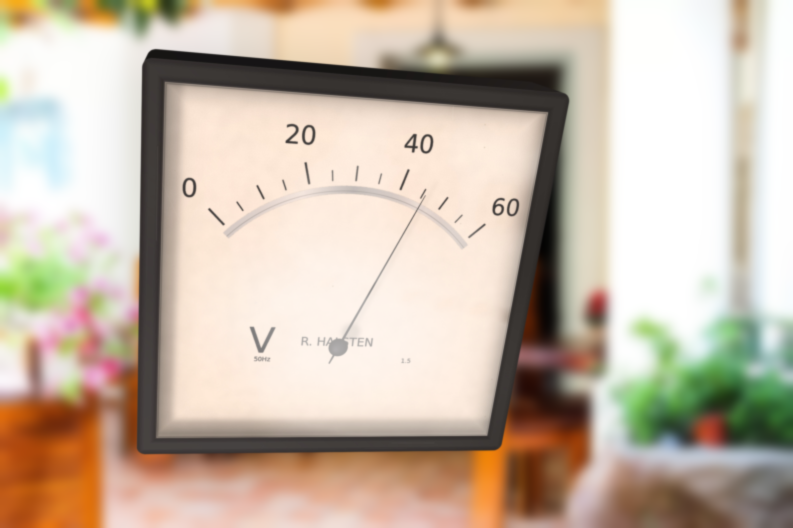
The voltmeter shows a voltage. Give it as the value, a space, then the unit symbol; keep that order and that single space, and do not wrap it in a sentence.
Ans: 45 V
